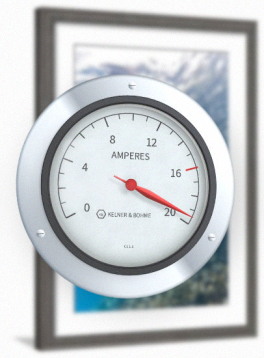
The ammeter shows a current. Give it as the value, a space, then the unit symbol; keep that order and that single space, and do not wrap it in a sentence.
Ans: 19.5 A
